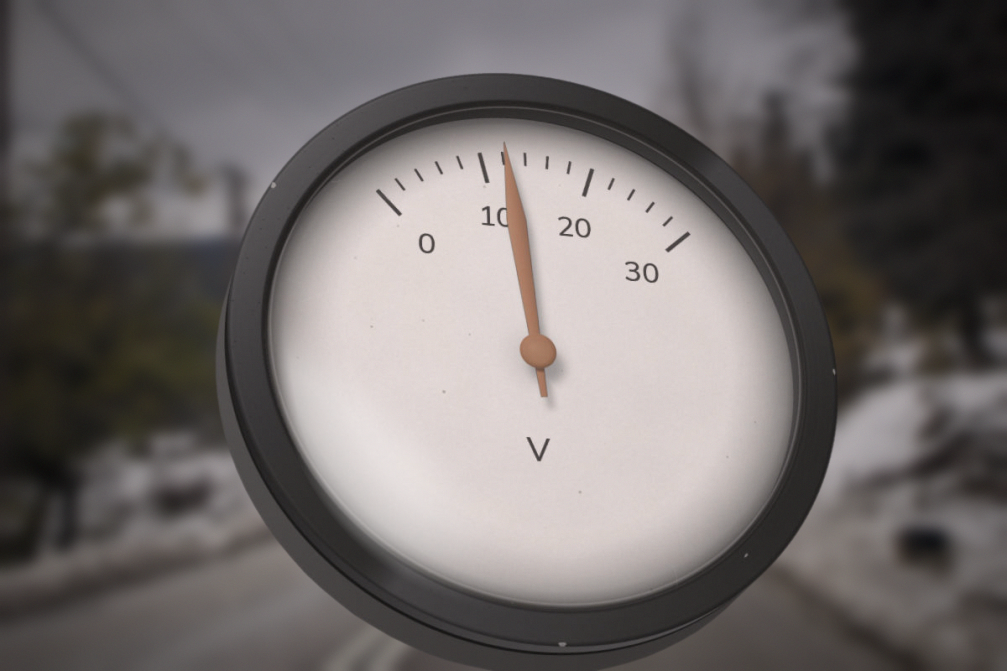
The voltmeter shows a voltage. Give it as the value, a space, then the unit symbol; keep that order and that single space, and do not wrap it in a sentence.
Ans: 12 V
